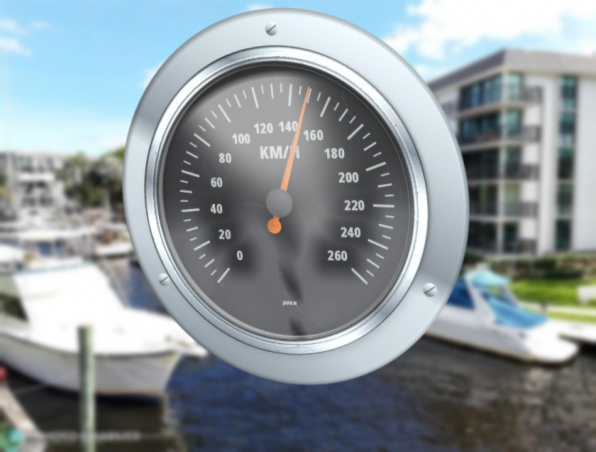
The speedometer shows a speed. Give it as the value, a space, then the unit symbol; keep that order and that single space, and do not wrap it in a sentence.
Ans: 150 km/h
